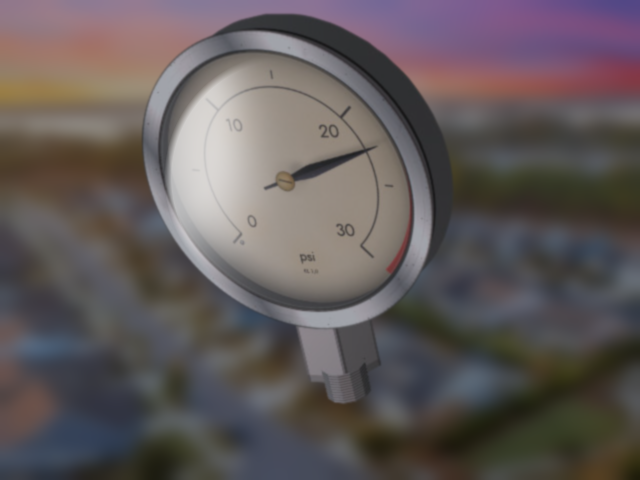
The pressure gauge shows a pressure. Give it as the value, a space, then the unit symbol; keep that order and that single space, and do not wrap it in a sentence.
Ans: 22.5 psi
